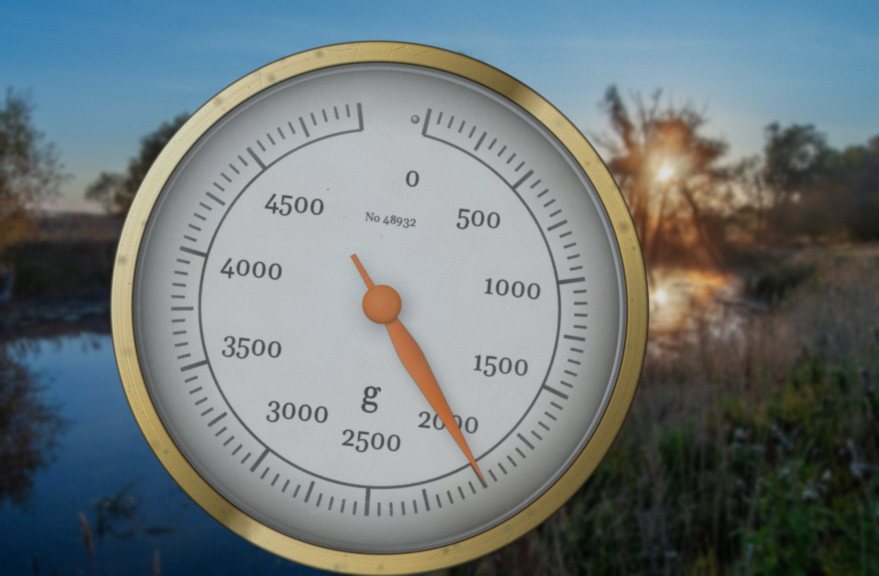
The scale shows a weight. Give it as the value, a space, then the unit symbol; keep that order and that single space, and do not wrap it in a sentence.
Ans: 2000 g
